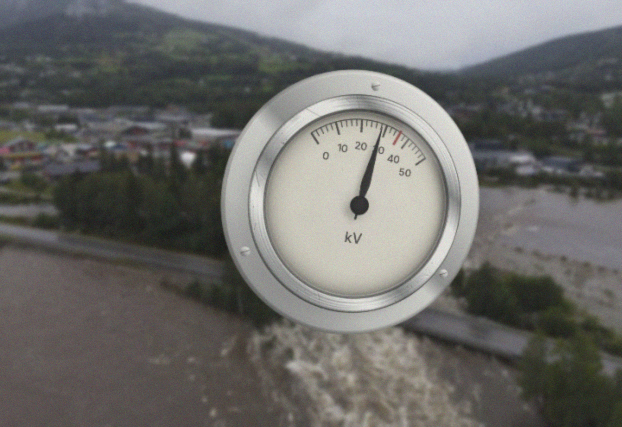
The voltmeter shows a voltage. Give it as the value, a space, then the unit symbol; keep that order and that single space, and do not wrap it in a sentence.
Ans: 28 kV
